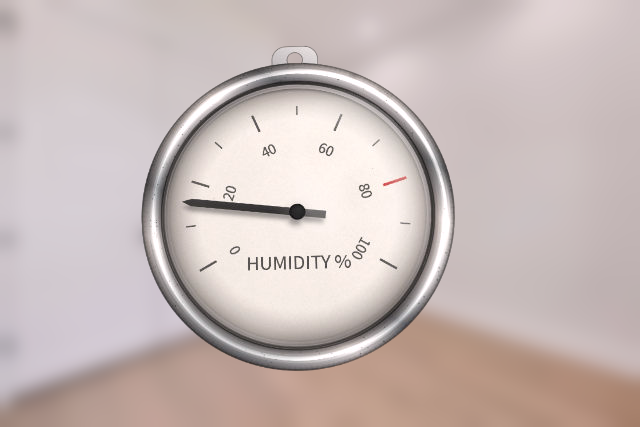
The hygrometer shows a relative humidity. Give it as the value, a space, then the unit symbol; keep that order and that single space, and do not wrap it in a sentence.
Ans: 15 %
